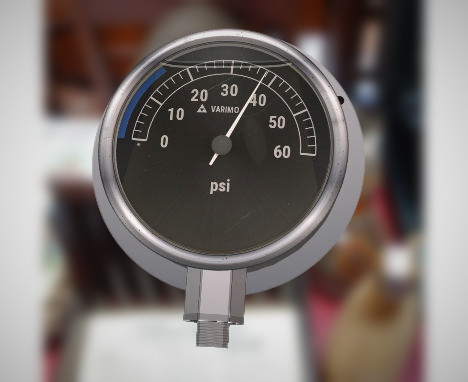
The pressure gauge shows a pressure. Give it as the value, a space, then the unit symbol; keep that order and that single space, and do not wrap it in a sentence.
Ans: 38 psi
